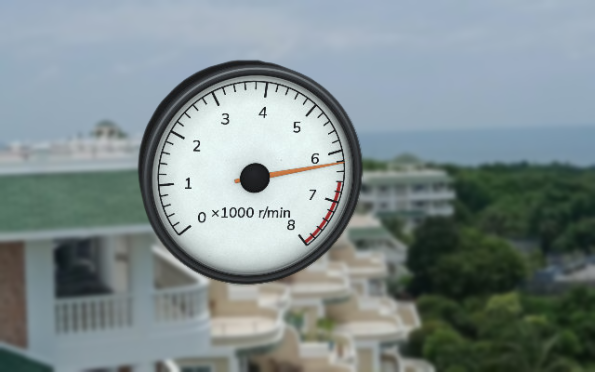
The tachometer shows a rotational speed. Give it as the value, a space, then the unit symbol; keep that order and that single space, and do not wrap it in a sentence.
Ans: 6200 rpm
